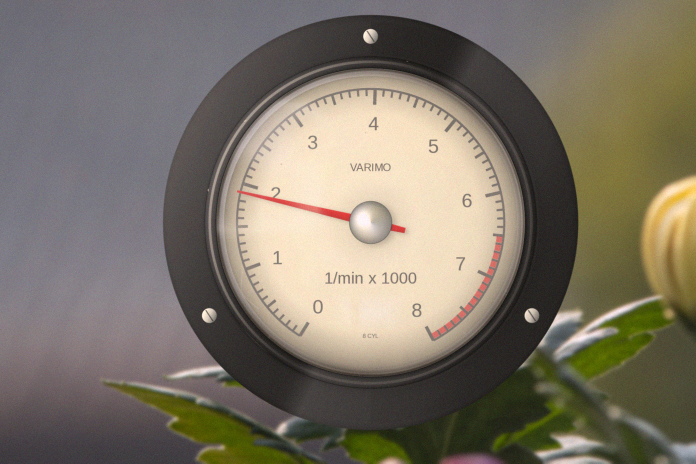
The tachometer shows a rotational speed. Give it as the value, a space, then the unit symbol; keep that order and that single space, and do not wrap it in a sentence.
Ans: 1900 rpm
